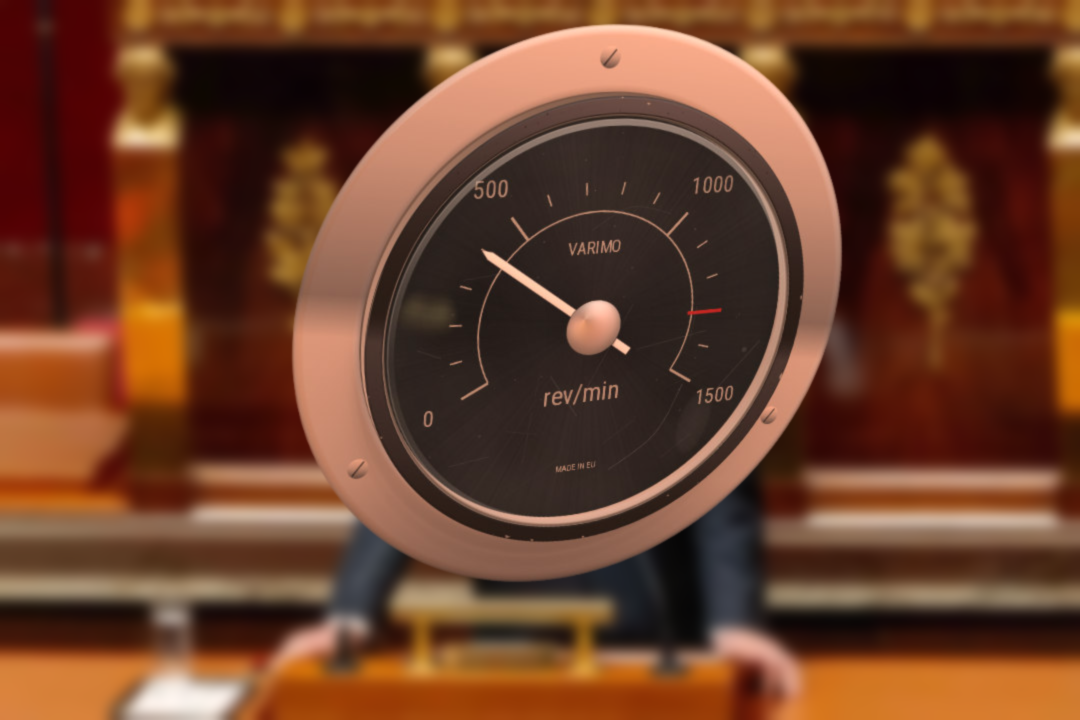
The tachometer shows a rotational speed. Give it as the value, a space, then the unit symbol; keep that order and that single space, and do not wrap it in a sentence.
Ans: 400 rpm
